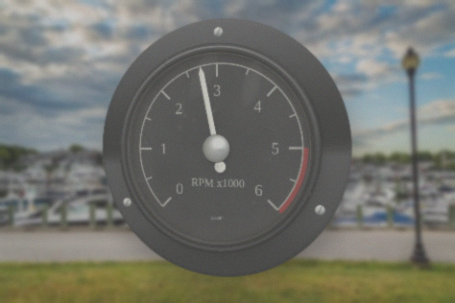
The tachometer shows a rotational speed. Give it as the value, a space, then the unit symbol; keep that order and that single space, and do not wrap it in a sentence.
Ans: 2750 rpm
